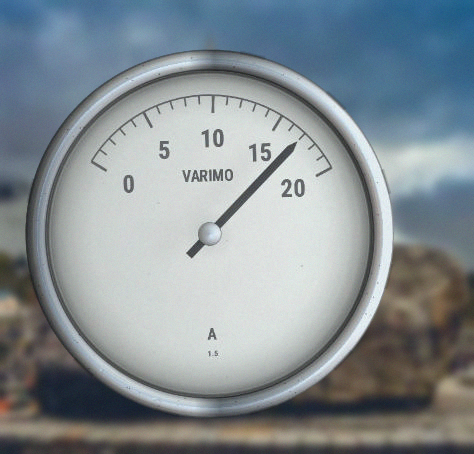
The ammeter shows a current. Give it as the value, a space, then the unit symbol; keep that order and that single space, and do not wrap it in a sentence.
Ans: 17 A
